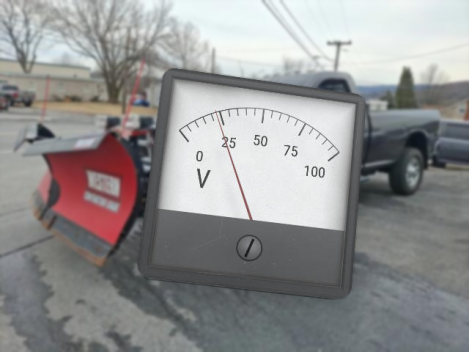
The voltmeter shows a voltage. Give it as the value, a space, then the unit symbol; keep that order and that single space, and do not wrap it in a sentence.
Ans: 22.5 V
